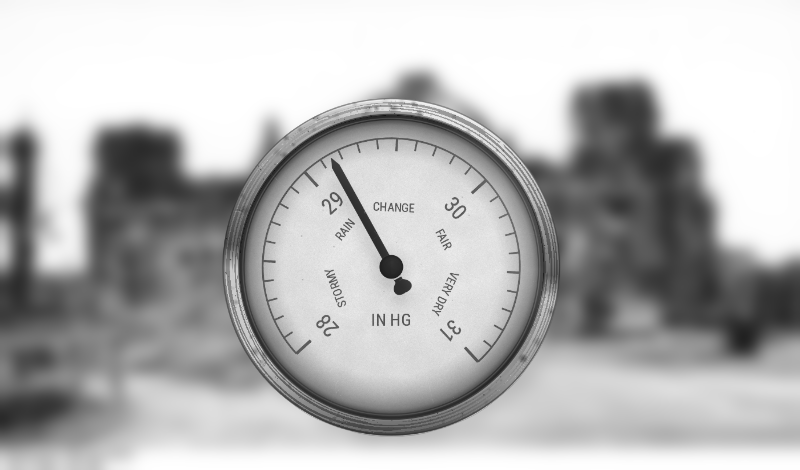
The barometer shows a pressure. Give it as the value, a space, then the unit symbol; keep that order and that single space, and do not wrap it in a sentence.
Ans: 29.15 inHg
